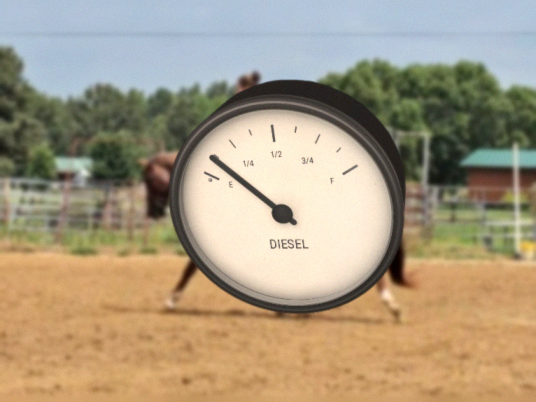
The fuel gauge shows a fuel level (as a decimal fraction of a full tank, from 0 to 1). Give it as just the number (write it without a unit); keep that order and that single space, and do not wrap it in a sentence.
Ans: 0.125
